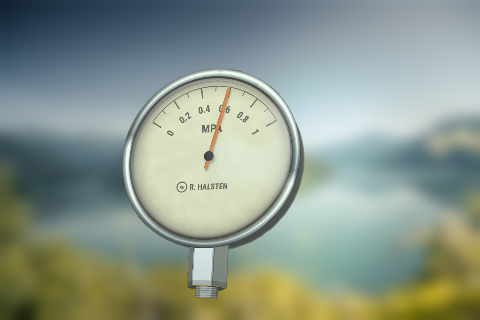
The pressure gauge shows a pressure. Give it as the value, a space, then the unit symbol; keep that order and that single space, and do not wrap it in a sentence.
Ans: 0.6 MPa
